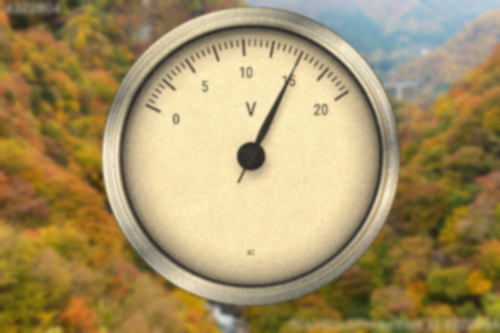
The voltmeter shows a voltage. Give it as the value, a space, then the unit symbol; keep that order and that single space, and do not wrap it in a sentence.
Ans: 15 V
